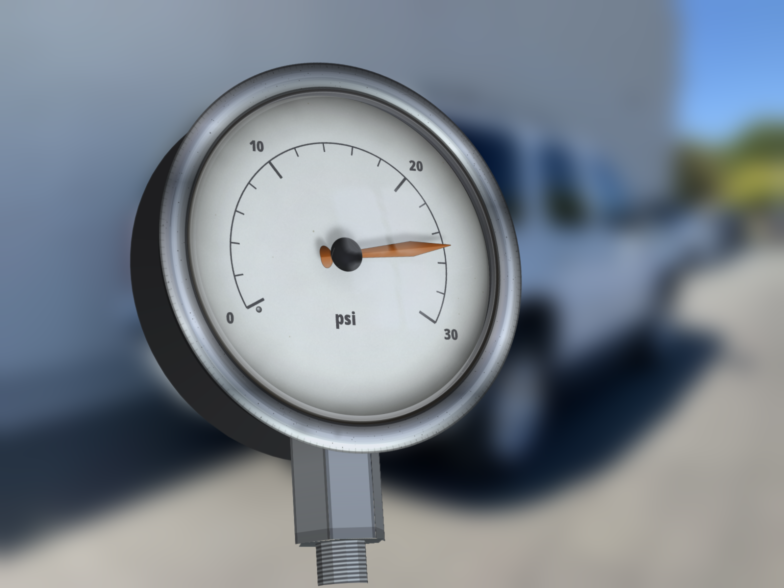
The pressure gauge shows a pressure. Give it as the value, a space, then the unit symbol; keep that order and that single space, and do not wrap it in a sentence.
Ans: 25 psi
